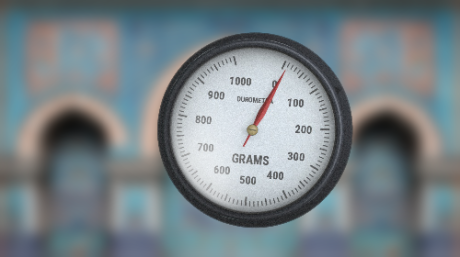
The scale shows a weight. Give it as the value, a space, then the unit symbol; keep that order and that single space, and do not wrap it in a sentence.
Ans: 10 g
